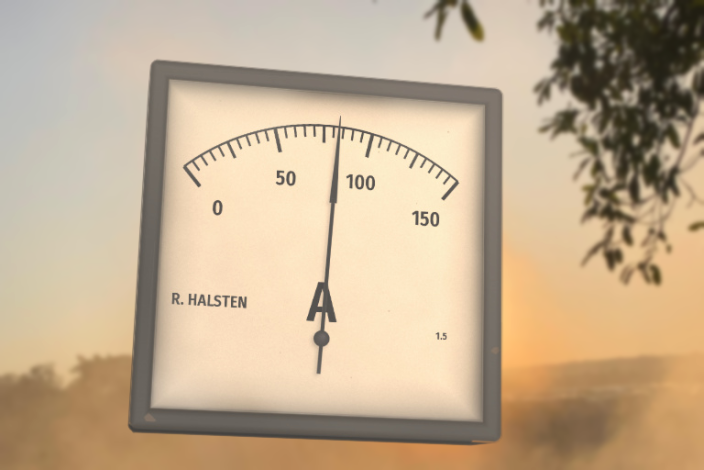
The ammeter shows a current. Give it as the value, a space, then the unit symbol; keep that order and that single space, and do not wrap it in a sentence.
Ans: 82.5 A
